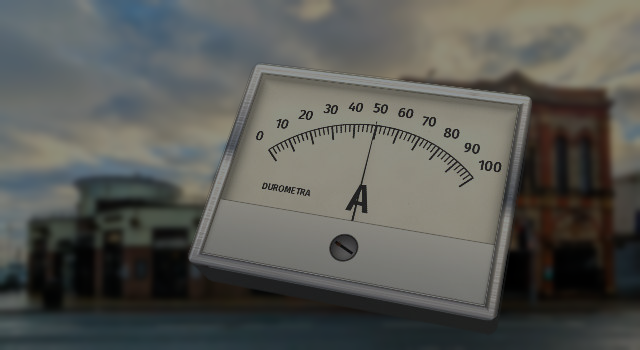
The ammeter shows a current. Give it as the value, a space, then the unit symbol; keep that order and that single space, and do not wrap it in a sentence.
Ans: 50 A
